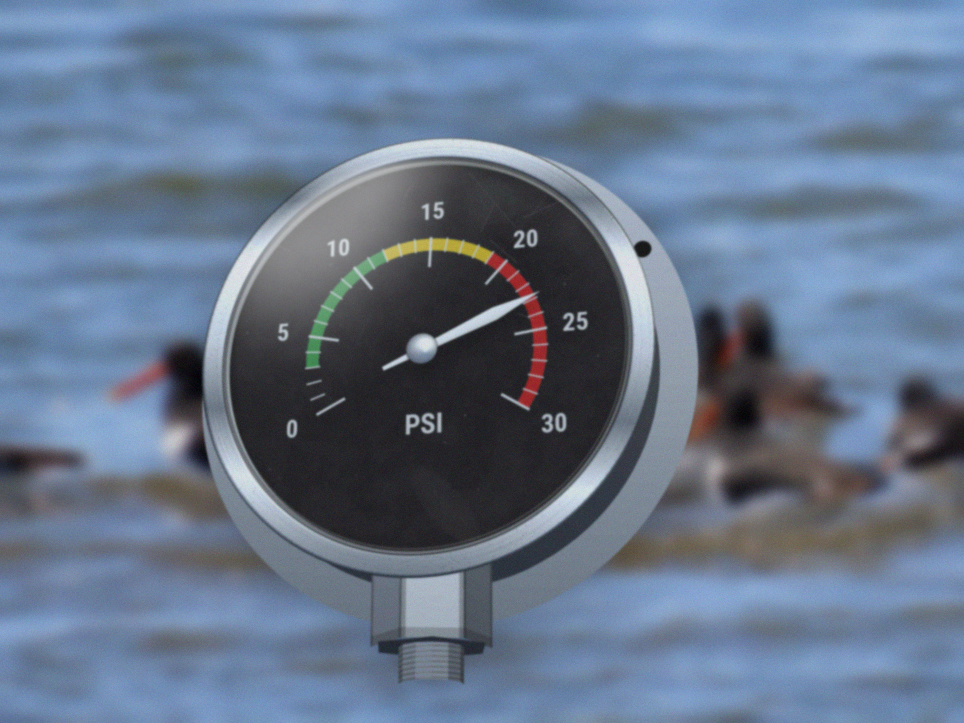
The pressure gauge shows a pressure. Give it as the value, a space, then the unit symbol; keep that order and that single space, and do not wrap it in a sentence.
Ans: 23 psi
